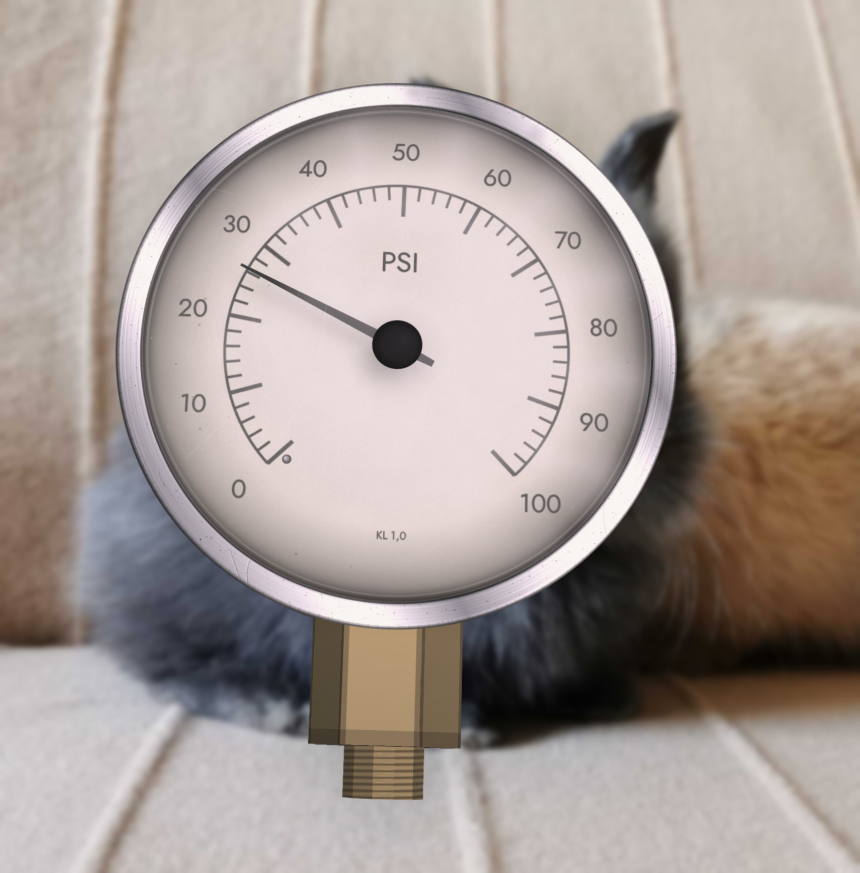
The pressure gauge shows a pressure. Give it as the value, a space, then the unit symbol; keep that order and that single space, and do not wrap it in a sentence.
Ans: 26 psi
